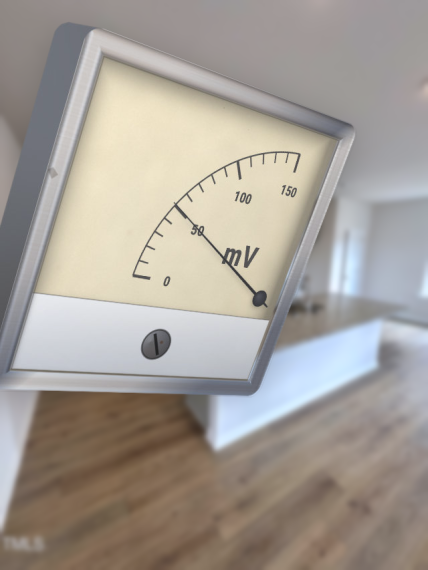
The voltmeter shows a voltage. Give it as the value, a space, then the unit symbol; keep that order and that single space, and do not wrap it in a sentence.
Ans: 50 mV
